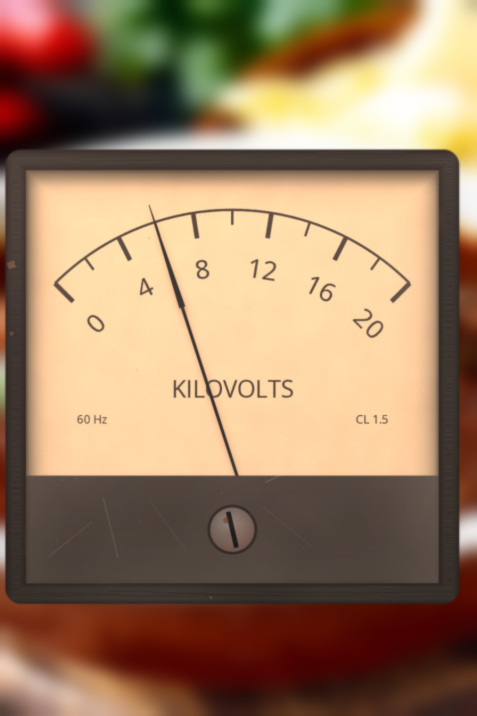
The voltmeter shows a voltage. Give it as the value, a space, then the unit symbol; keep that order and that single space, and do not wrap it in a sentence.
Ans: 6 kV
